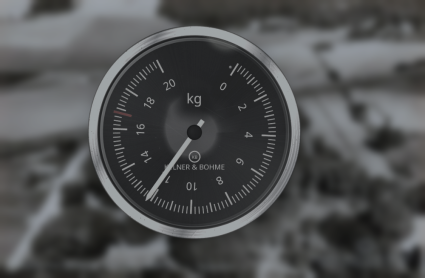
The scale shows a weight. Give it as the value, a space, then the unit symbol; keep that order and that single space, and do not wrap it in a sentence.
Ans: 12.2 kg
